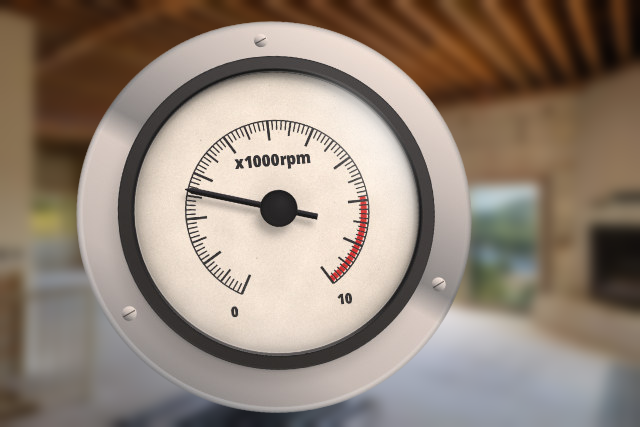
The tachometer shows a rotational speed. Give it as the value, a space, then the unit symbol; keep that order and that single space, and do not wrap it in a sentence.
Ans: 2600 rpm
